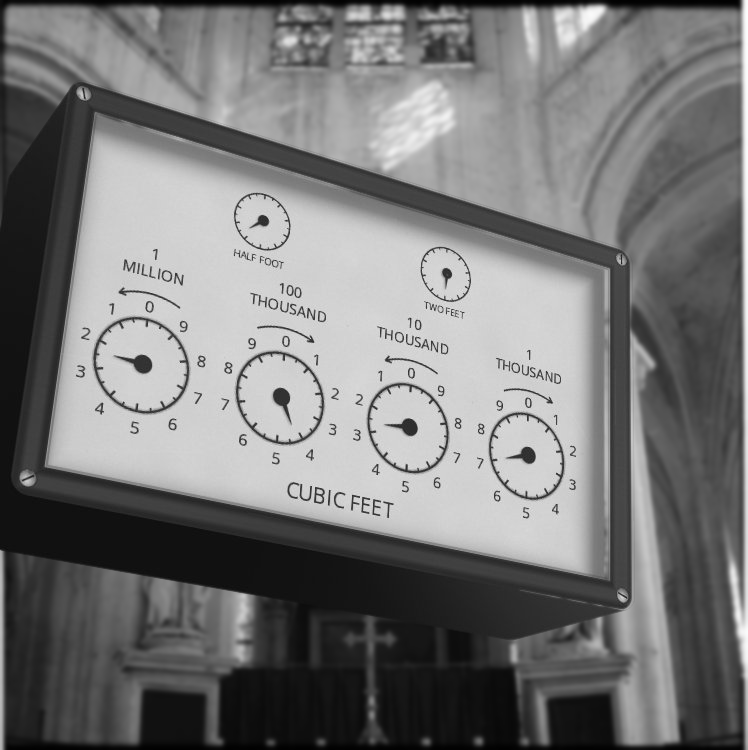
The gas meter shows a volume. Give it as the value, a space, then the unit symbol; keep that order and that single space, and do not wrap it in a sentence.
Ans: 242700 ft³
